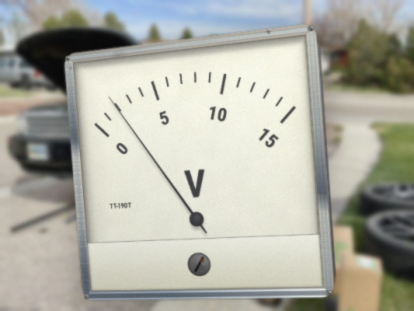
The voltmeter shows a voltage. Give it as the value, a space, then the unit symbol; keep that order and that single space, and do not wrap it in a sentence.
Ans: 2 V
